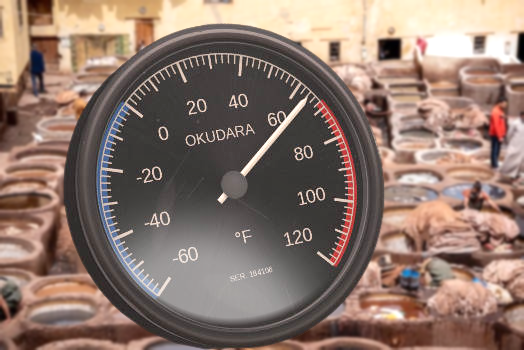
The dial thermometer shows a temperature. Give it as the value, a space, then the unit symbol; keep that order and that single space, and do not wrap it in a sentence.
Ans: 64 °F
